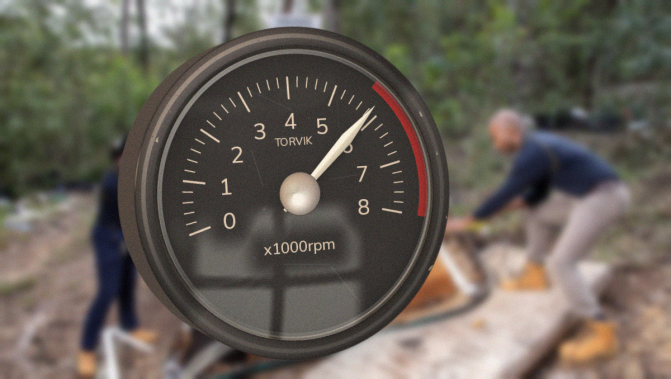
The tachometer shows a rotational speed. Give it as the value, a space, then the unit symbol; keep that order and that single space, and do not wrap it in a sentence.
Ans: 5800 rpm
